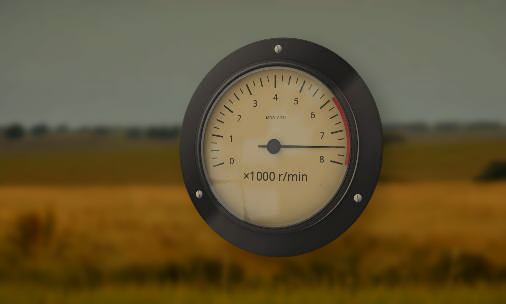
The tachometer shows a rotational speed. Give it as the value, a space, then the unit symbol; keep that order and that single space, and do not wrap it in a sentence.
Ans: 7500 rpm
